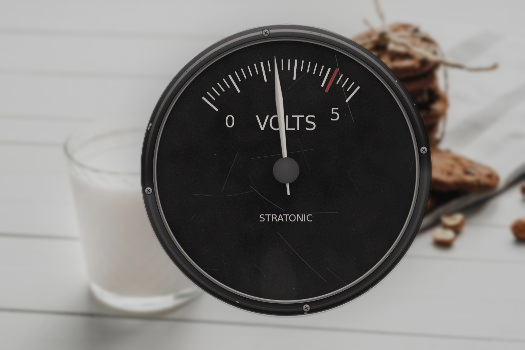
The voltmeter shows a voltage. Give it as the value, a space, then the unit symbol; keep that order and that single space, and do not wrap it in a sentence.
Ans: 2.4 V
